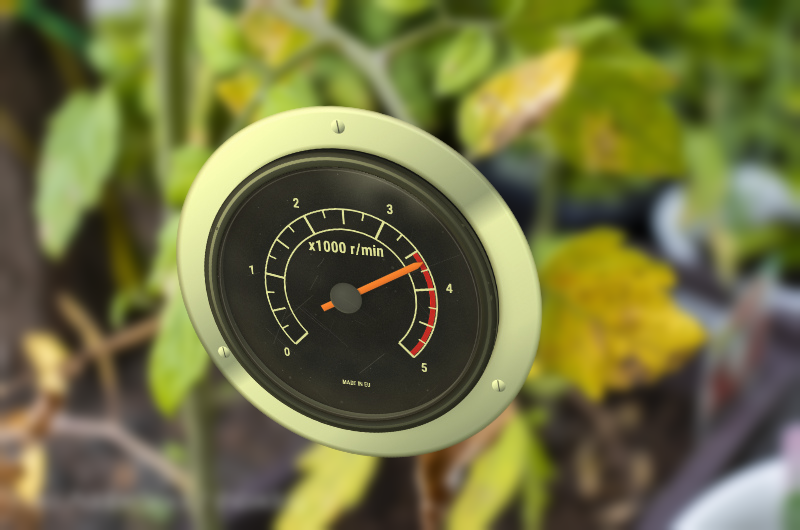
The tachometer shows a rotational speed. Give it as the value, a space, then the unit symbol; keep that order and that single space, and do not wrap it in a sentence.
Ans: 3625 rpm
